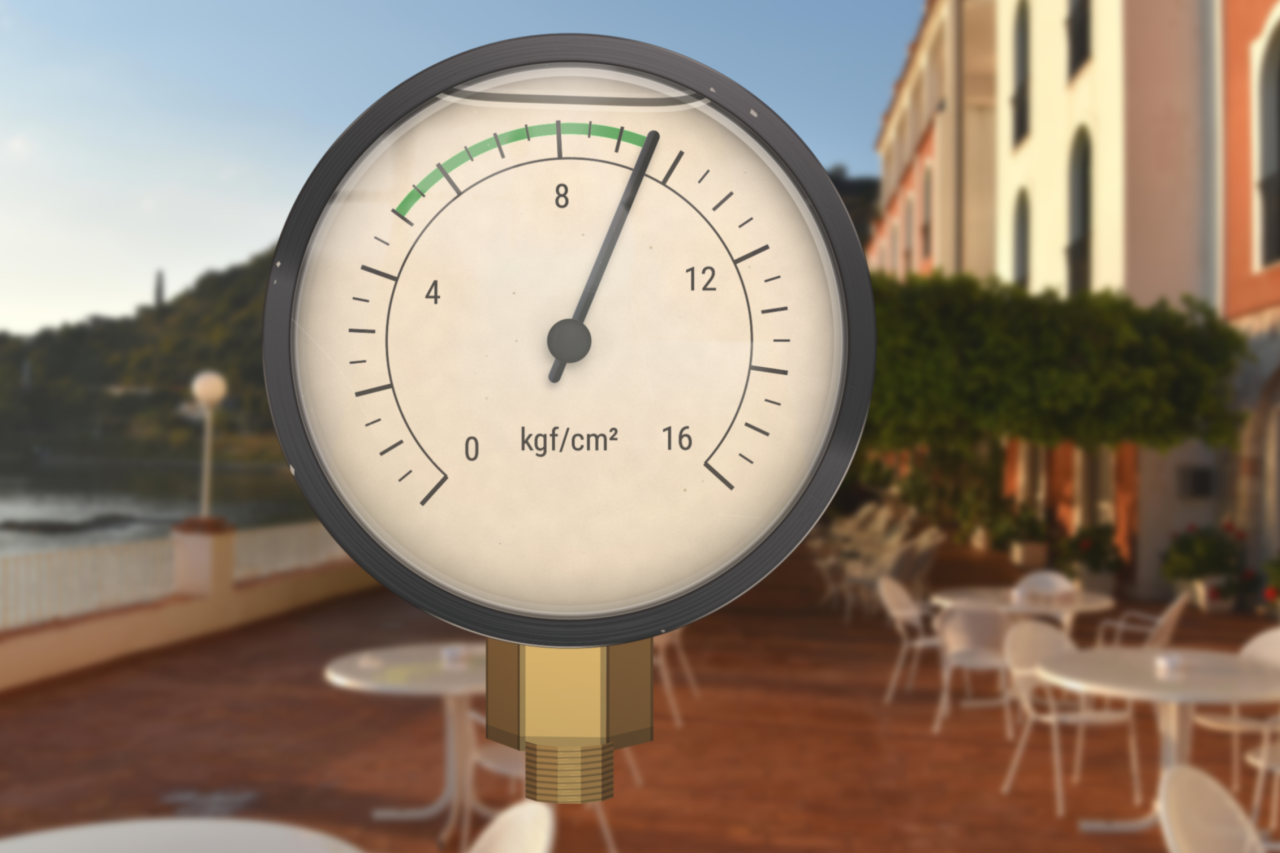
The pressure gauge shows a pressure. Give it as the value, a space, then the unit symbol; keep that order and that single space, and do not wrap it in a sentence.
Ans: 9.5 kg/cm²
